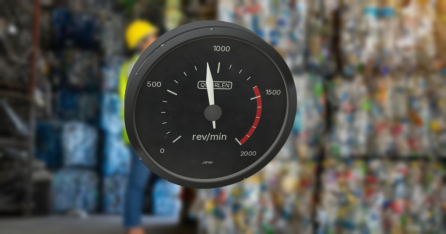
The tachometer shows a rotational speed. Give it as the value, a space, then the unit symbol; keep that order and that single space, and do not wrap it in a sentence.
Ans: 900 rpm
